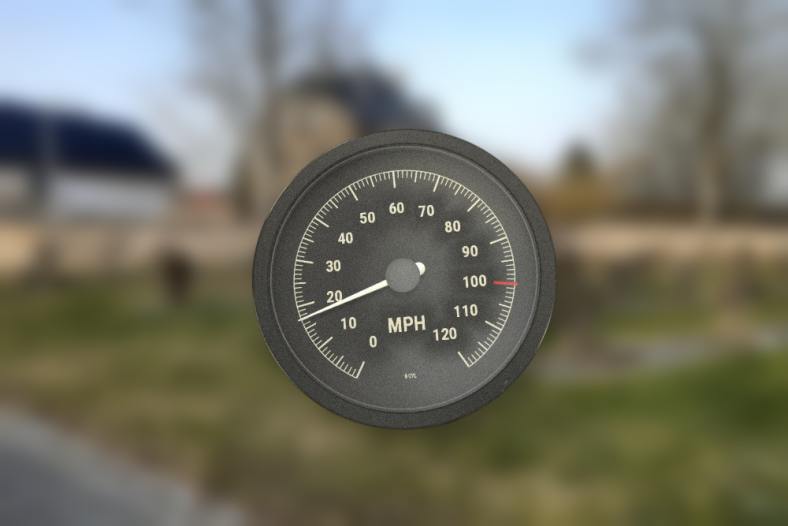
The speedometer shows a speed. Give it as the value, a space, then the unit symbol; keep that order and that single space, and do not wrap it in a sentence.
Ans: 17 mph
